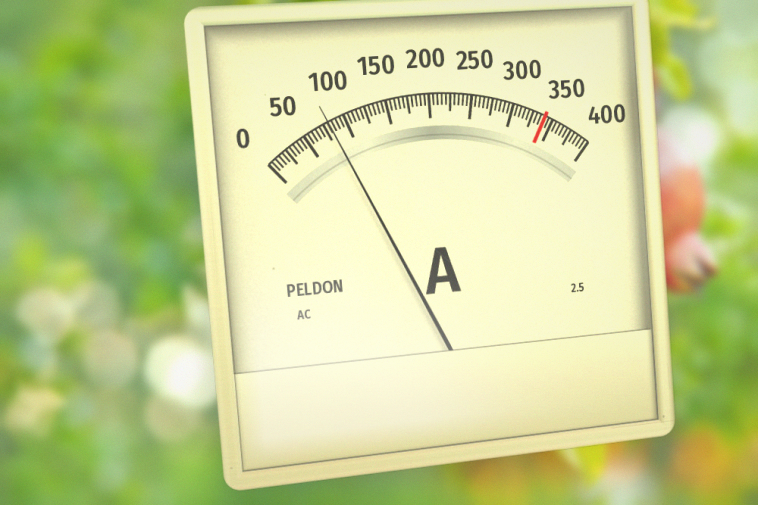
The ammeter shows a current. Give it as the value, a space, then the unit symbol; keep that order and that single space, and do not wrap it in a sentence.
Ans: 80 A
